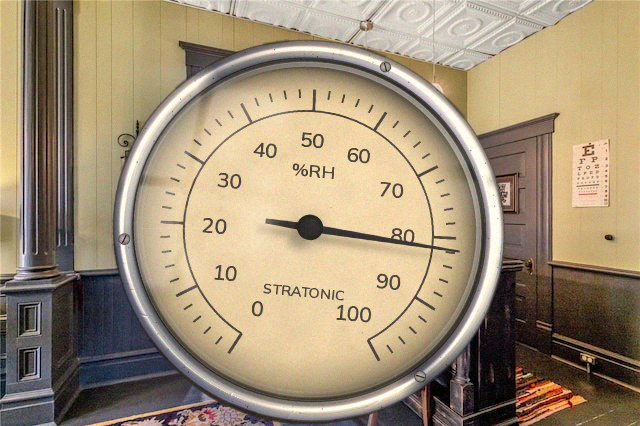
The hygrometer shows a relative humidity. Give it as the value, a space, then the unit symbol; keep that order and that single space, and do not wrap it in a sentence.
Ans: 82 %
